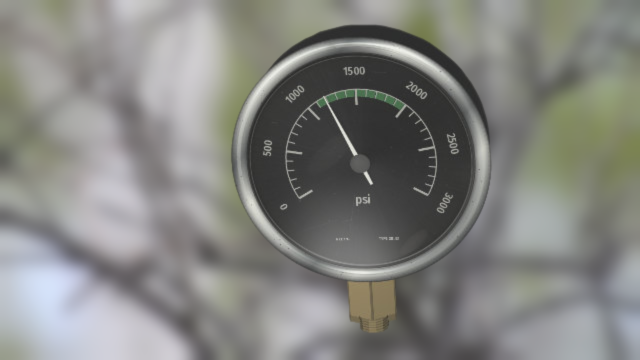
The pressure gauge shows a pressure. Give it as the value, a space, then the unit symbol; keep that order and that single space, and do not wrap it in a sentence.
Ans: 1200 psi
